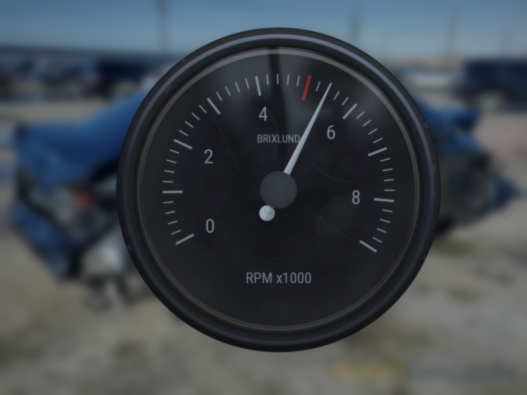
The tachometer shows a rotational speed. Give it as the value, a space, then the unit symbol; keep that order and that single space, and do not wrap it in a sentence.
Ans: 5400 rpm
